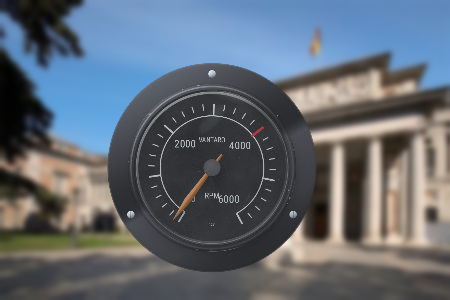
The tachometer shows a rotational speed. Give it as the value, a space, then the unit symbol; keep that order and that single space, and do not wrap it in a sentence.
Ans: 100 rpm
